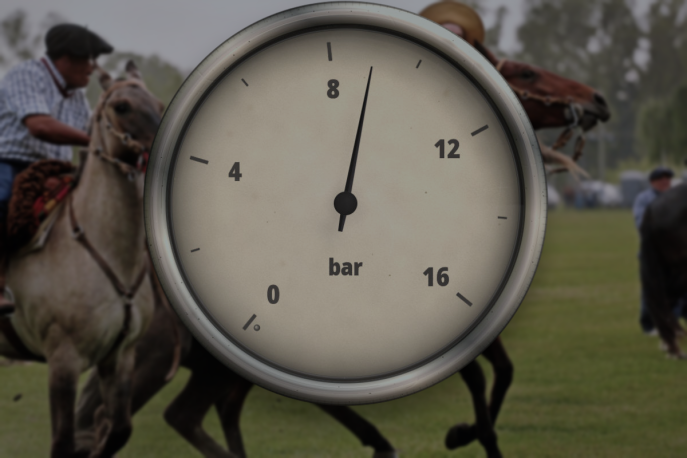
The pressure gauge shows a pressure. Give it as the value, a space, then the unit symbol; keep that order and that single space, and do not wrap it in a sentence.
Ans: 9 bar
